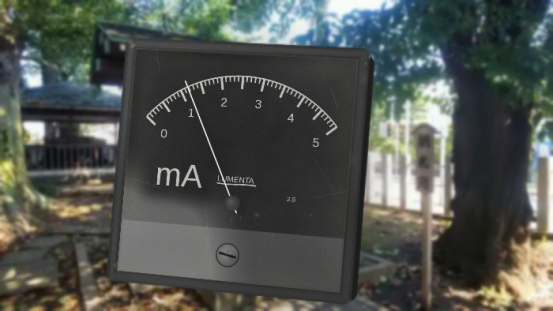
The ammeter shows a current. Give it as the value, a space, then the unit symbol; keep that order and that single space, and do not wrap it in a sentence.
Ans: 1.2 mA
